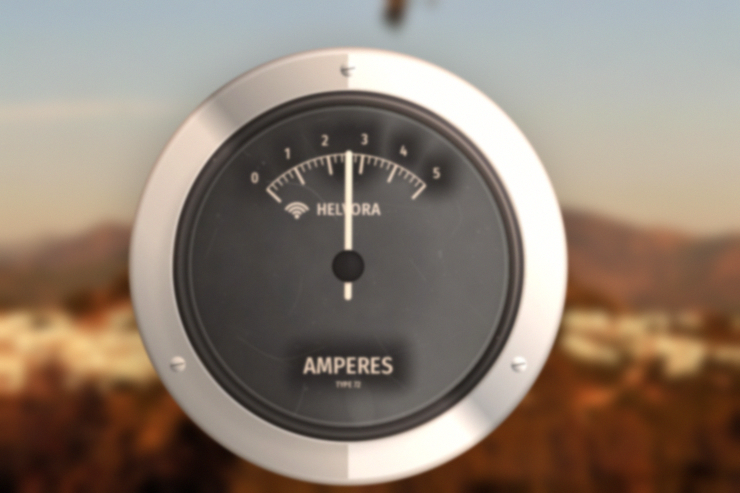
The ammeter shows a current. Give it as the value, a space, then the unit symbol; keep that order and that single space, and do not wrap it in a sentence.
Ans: 2.6 A
